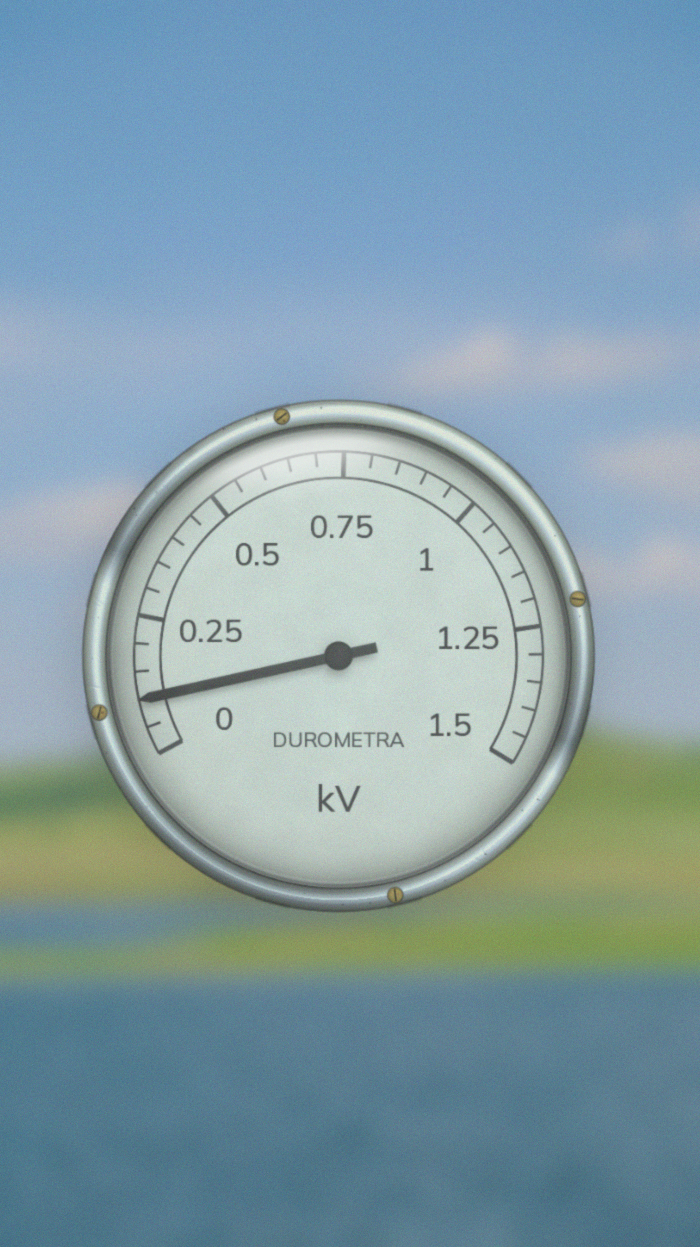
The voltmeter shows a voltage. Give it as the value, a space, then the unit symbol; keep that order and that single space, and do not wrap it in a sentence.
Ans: 0.1 kV
